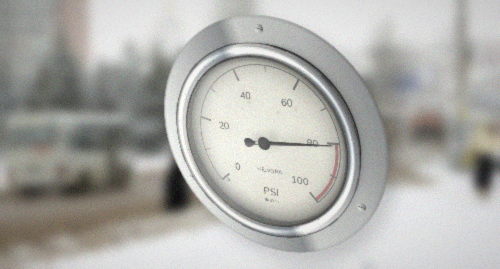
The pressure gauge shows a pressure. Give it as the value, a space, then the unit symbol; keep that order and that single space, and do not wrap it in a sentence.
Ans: 80 psi
